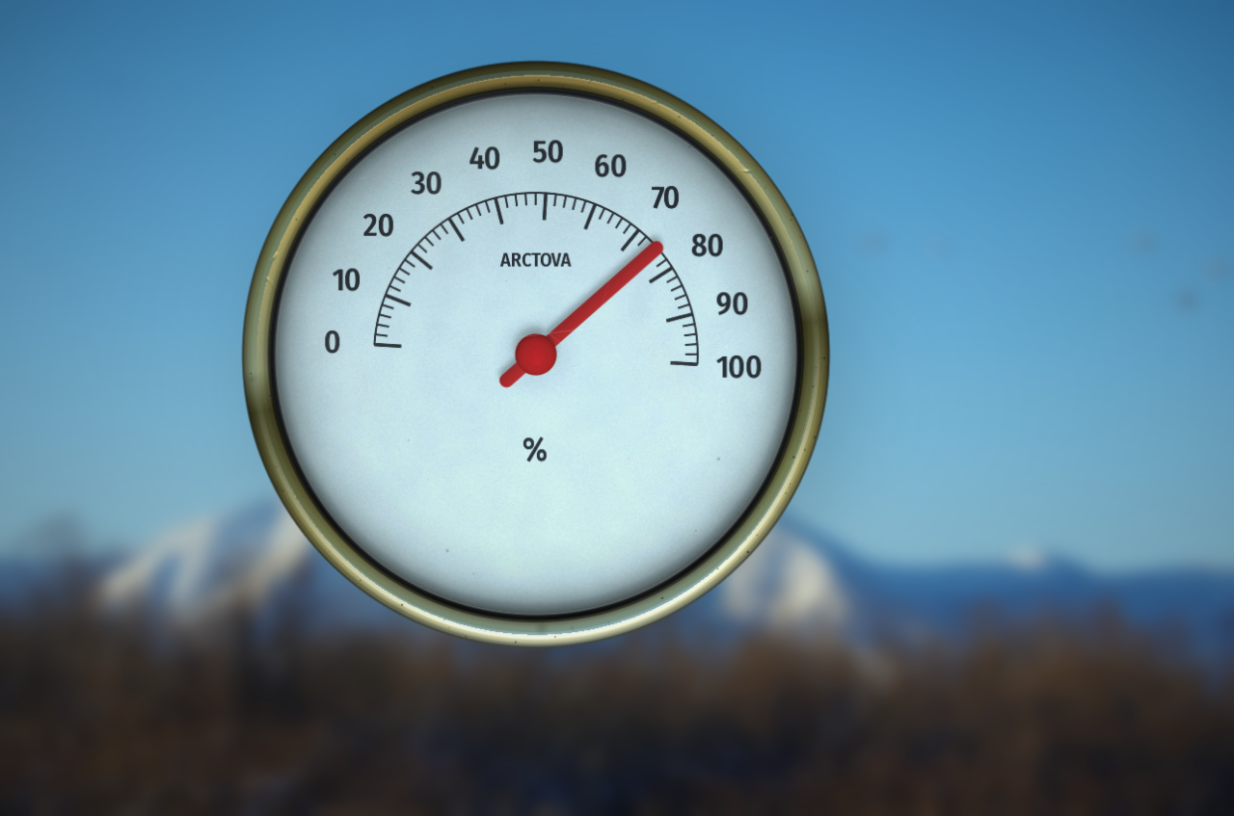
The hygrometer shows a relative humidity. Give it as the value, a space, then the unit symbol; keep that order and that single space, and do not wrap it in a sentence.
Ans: 75 %
